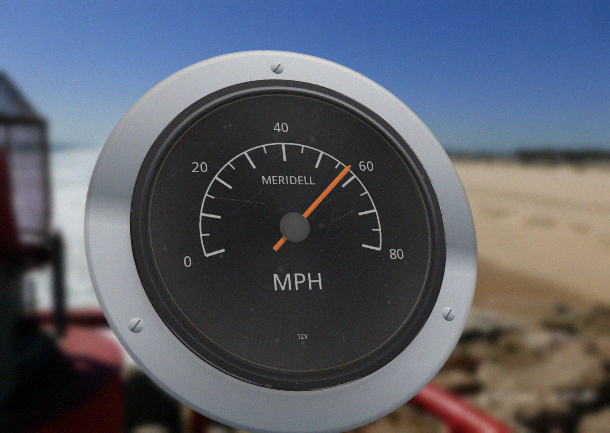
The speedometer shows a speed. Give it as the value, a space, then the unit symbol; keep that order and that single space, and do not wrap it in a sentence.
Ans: 57.5 mph
